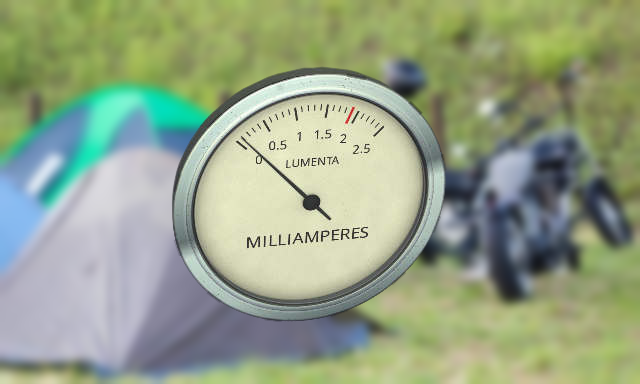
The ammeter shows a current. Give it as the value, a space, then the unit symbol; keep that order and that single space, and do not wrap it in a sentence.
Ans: 0.1 mA
